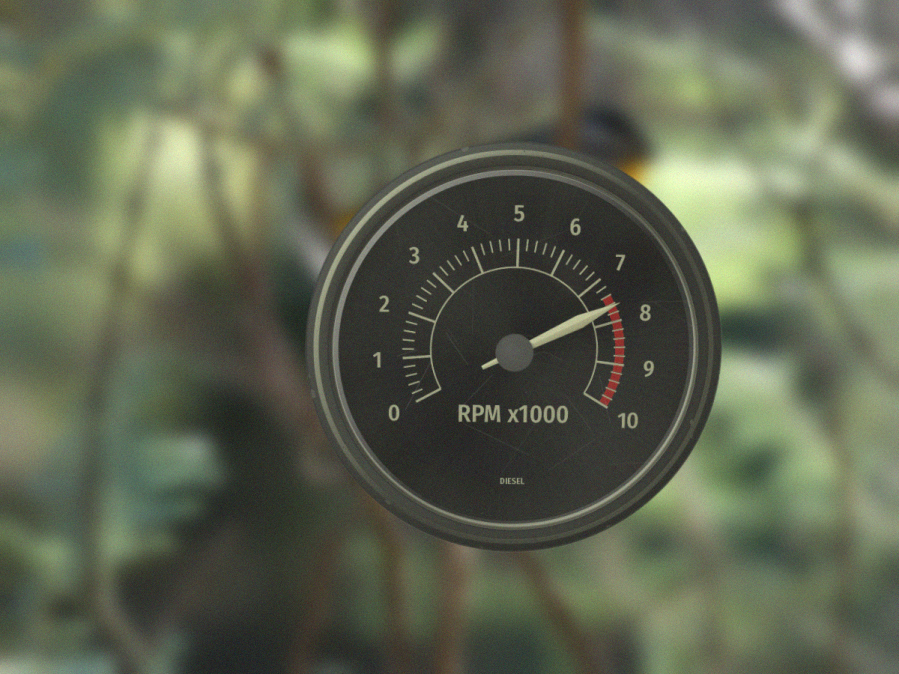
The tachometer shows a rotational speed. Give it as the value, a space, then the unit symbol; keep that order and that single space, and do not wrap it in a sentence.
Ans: 7600 rpm
